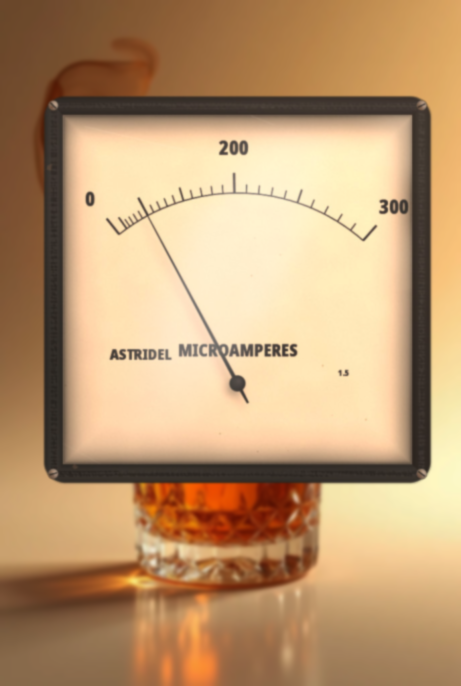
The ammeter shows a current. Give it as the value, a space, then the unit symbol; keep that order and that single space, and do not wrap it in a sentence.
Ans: 100 µA
